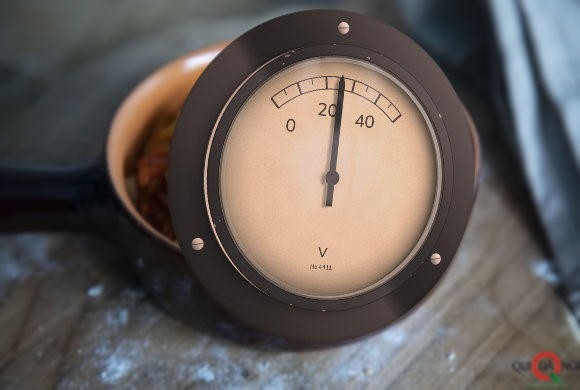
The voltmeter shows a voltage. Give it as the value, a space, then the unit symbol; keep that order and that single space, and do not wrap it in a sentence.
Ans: 25 V
